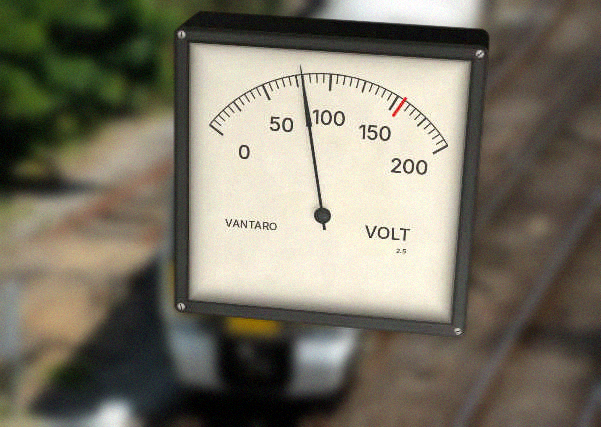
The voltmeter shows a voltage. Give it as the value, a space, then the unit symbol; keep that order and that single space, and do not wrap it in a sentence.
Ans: 80 V
